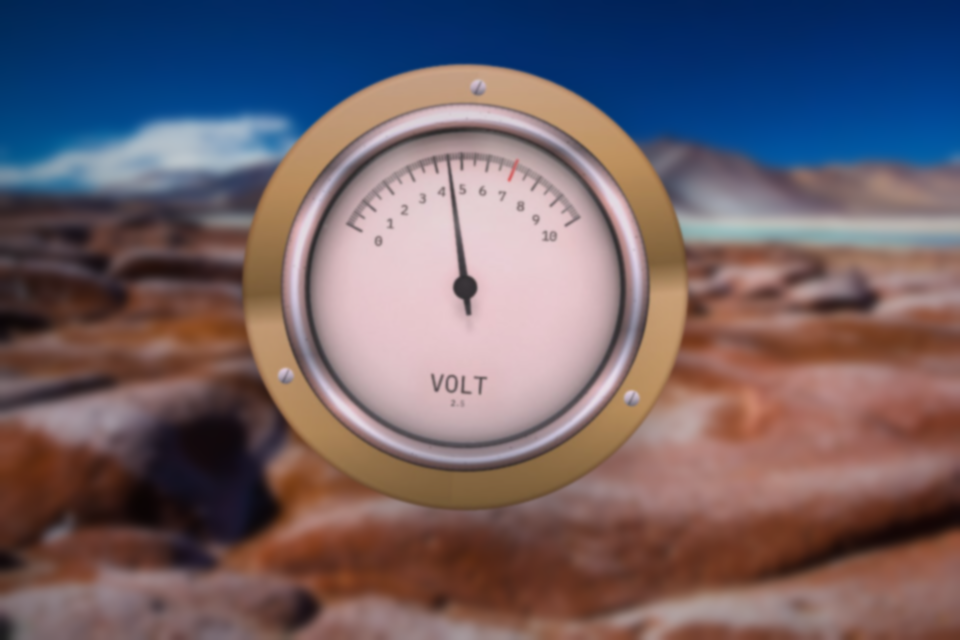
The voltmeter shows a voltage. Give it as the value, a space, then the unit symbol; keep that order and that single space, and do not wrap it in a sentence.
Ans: 4.5 V
